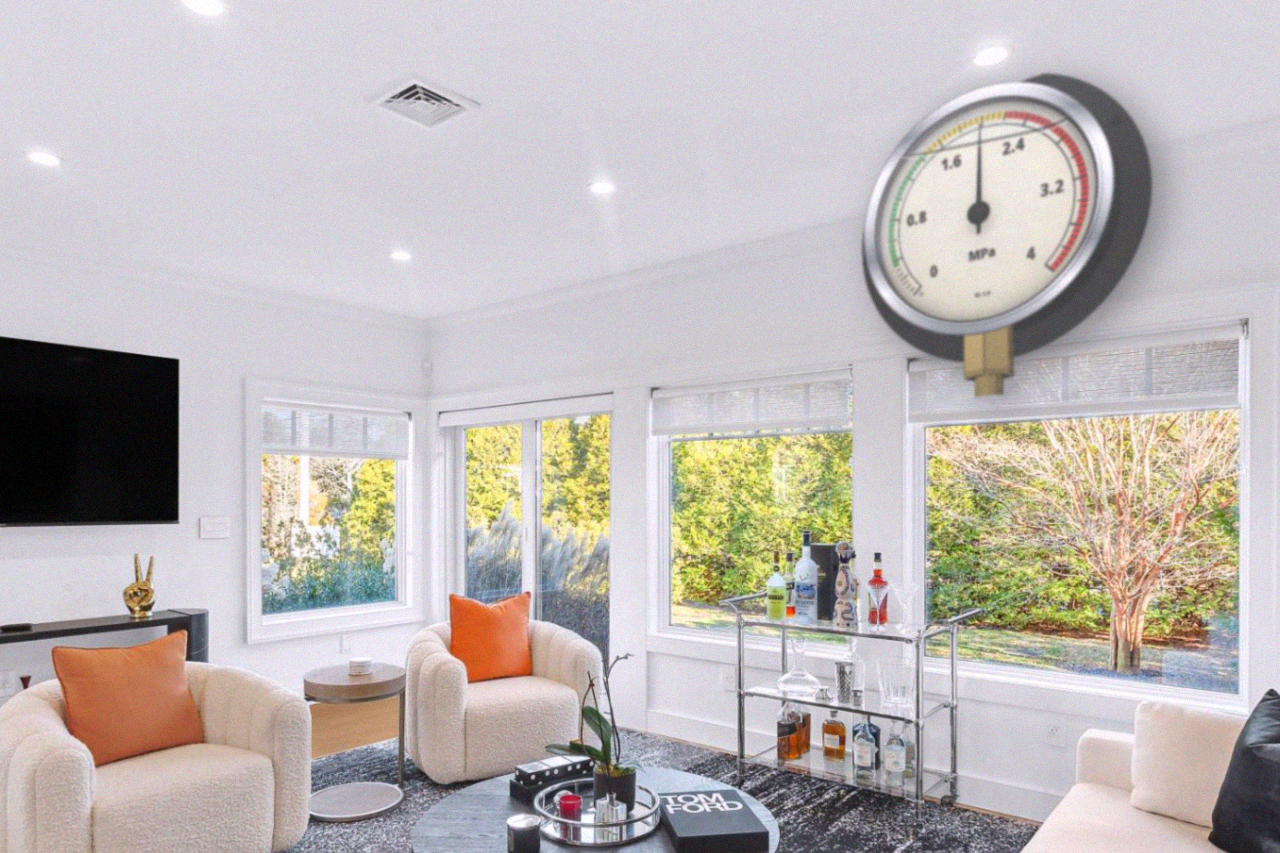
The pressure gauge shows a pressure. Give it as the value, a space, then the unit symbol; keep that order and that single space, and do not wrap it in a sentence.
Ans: 2 MPa
